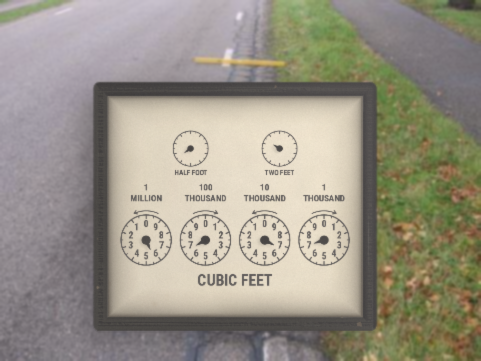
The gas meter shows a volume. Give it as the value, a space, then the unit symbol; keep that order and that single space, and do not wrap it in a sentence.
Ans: 566700 ft³
